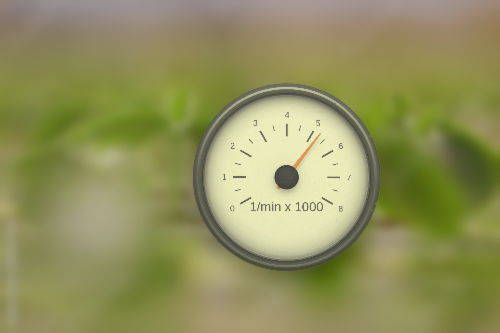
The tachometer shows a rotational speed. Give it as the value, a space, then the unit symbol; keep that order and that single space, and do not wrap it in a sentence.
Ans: 5250 rpm
